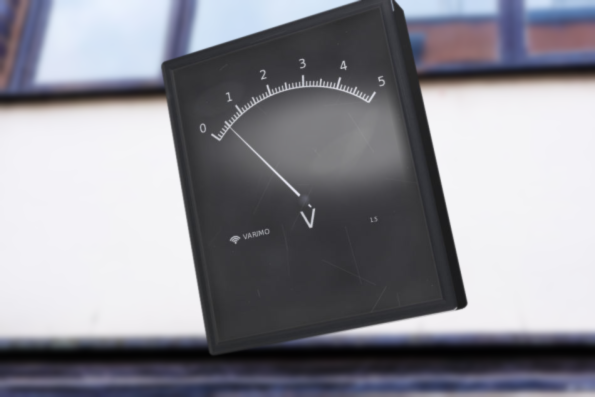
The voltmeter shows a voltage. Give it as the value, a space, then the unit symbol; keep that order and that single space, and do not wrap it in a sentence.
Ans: 0.5 V
